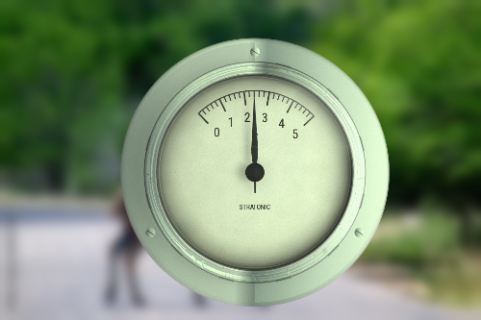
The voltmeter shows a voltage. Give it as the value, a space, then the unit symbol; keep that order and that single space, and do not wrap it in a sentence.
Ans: 2.4 V
